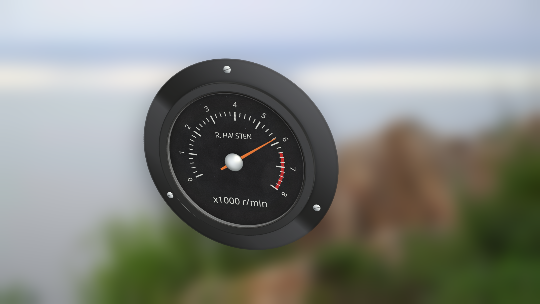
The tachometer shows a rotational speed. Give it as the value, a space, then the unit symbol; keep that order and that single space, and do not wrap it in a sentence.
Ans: 5800 rpm
